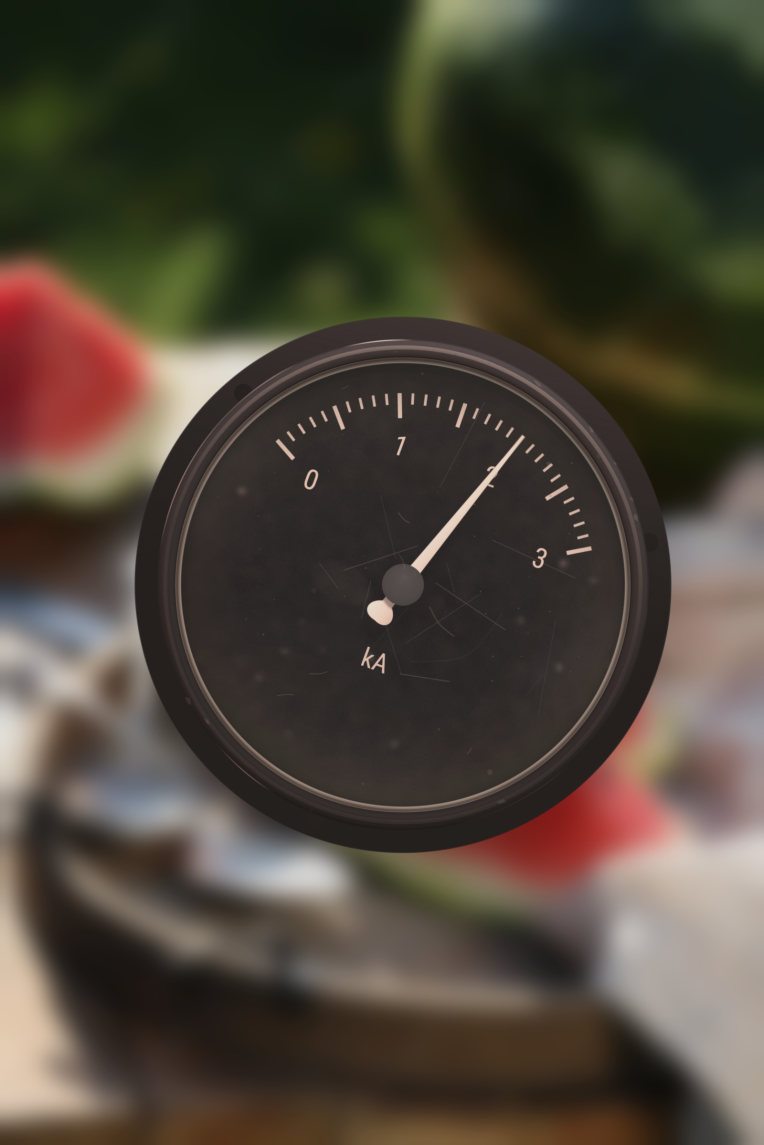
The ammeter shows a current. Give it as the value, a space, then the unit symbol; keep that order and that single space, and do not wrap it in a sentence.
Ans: 2 kA
